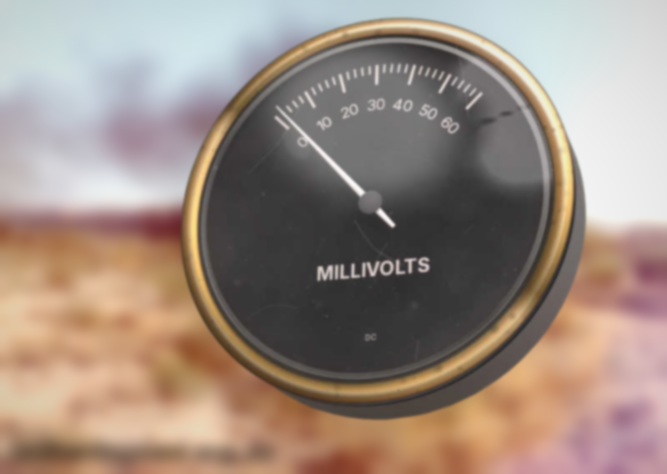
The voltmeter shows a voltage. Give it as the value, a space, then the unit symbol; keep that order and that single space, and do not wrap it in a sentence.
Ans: 2 mV
